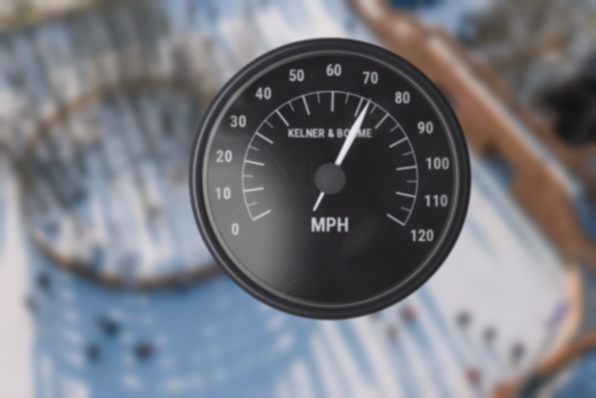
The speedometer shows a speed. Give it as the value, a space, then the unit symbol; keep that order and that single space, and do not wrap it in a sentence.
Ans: 72.5 mph
